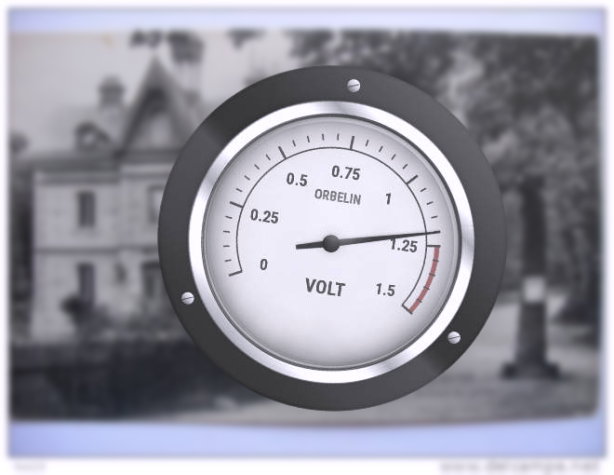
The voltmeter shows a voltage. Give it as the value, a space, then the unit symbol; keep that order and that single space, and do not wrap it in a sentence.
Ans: 1.2 V
